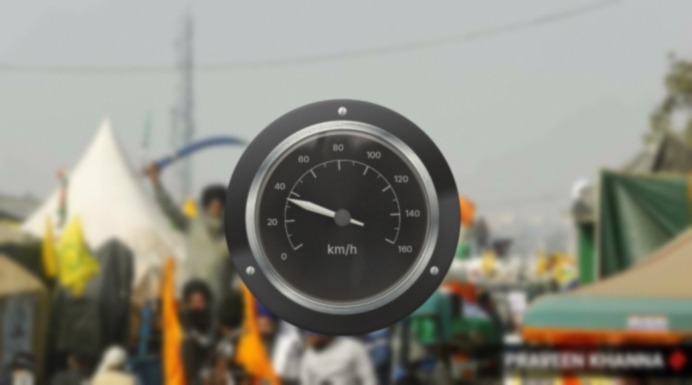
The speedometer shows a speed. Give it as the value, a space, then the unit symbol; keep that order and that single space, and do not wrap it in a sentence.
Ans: 35 km/h
